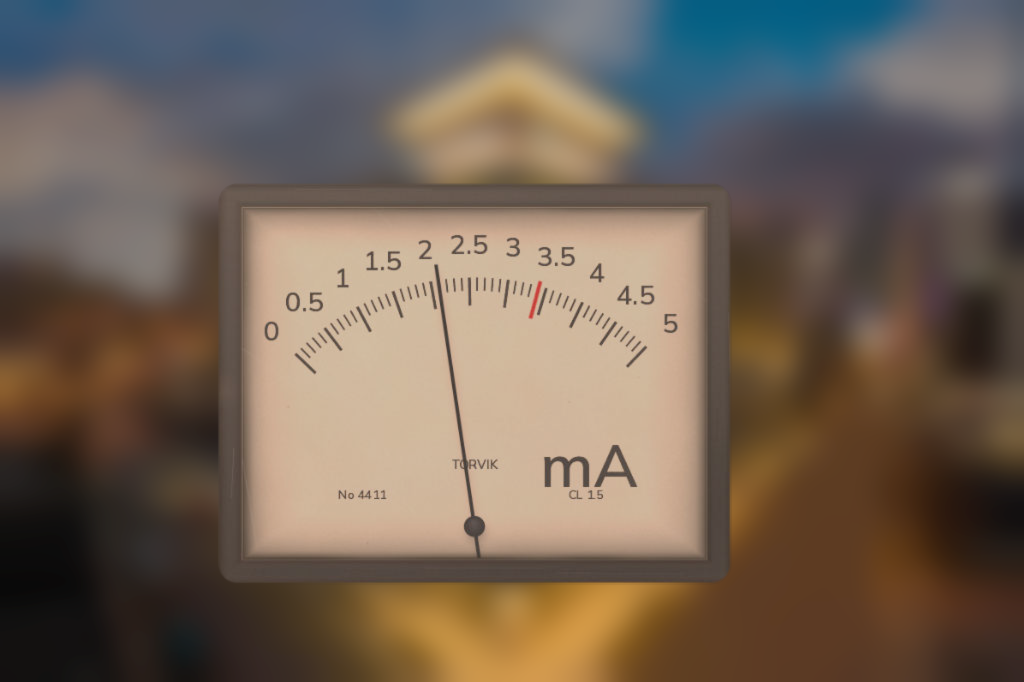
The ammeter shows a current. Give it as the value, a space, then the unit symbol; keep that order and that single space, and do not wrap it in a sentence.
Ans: 2.1 mA
